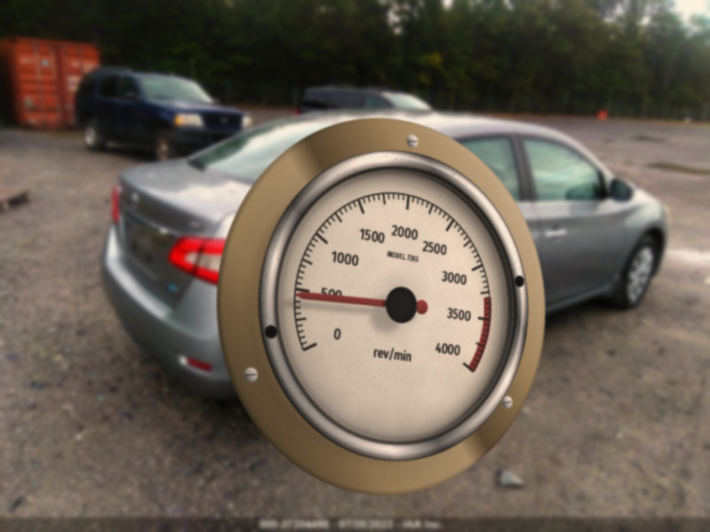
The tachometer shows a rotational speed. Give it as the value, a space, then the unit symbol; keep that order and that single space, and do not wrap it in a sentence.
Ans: 450 rpm
